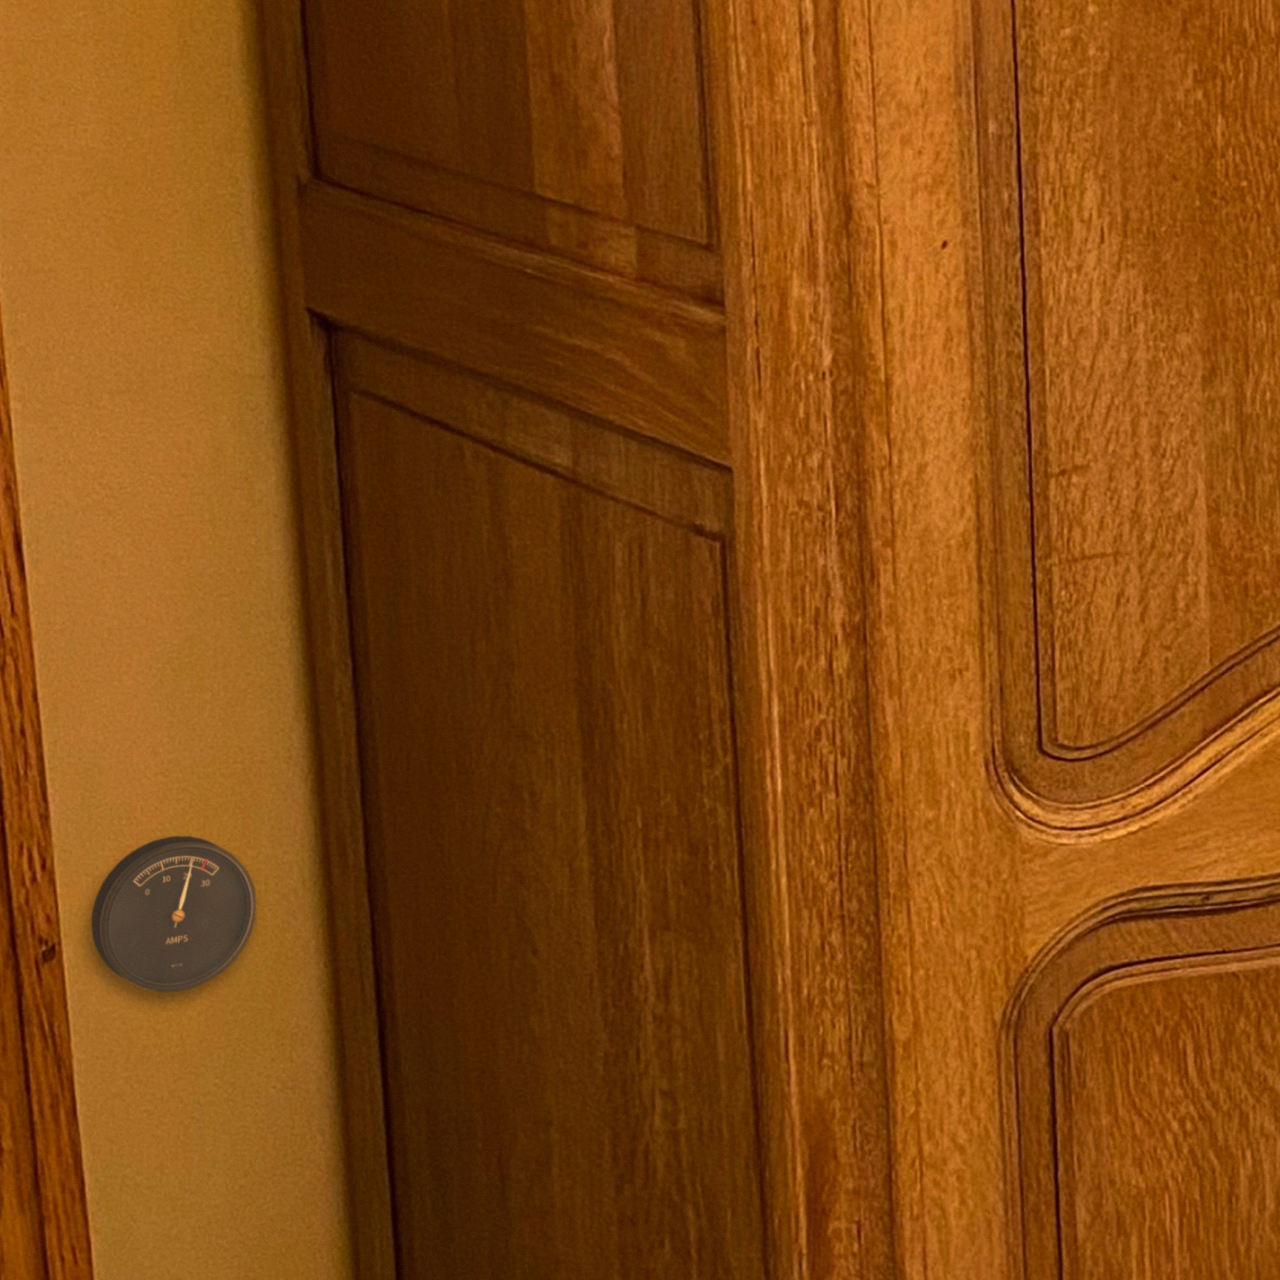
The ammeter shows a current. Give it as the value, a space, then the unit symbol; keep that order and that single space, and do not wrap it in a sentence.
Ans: 20 A
